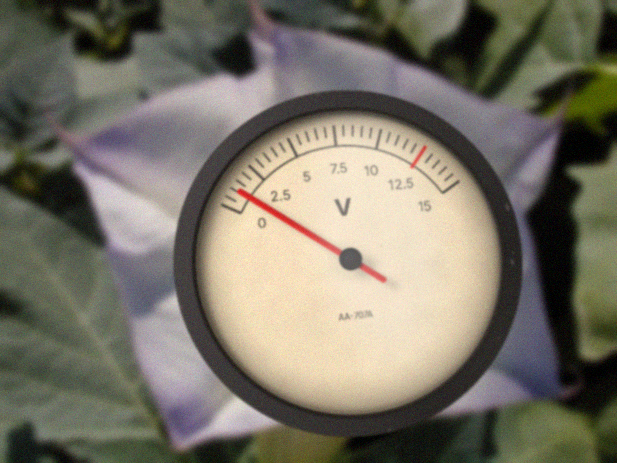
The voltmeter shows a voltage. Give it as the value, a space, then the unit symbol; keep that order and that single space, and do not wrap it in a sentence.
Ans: 1 V
